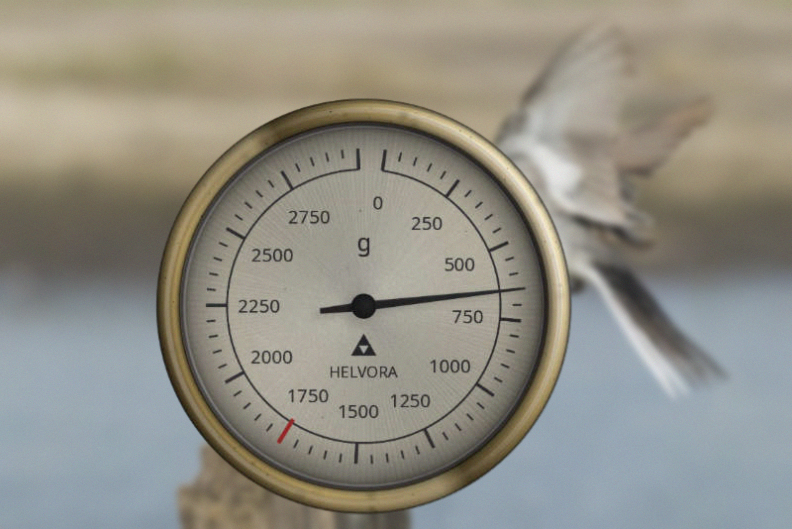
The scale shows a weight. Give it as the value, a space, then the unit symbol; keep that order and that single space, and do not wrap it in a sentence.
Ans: 650 g
